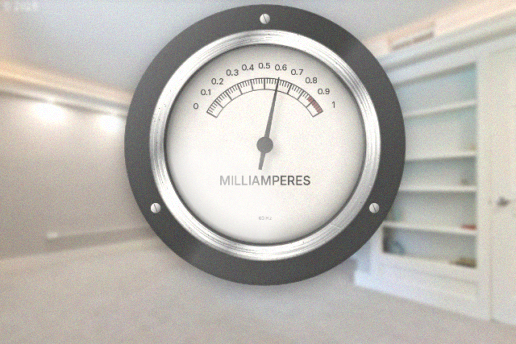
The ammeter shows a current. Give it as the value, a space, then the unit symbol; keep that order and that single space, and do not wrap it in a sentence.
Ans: 0.6 mA
